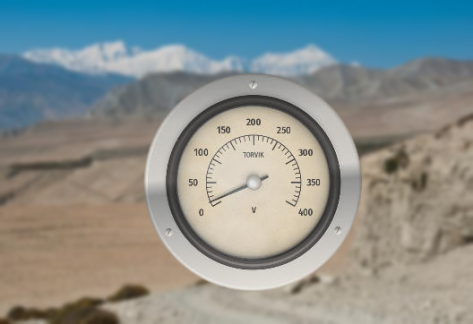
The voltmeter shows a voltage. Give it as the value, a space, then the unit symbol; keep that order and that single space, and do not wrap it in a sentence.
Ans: 10 V
